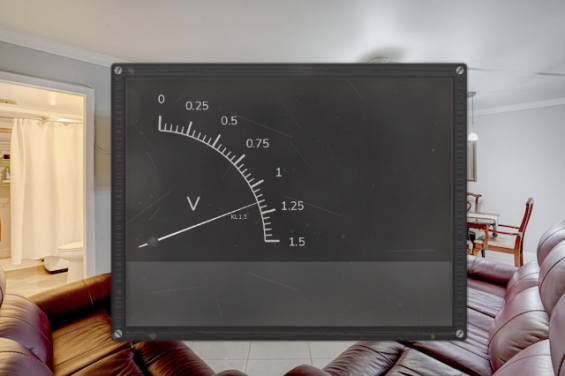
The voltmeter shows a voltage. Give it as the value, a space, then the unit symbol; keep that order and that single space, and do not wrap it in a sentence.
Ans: 1.15 V
